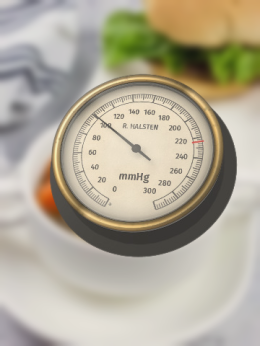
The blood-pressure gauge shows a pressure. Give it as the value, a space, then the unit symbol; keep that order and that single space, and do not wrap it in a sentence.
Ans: 100 mmHg
